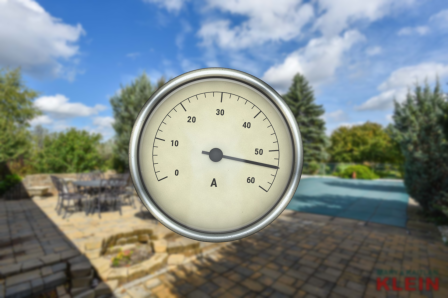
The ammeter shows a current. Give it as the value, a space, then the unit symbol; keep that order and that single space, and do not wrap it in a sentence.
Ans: 54 A
